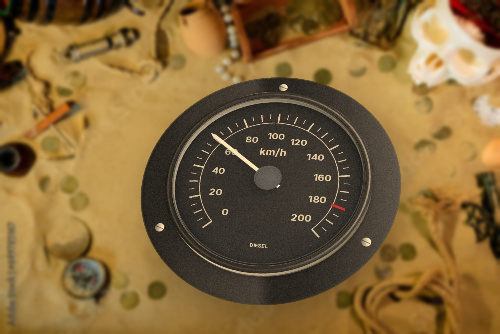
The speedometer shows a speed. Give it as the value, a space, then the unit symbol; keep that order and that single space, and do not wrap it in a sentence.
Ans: 60 km/h
